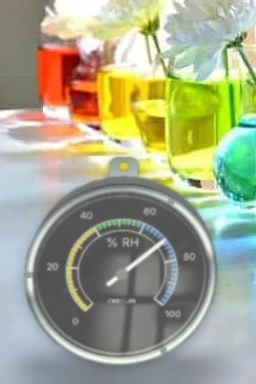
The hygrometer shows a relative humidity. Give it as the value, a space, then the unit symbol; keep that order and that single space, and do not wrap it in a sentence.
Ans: 70 %
